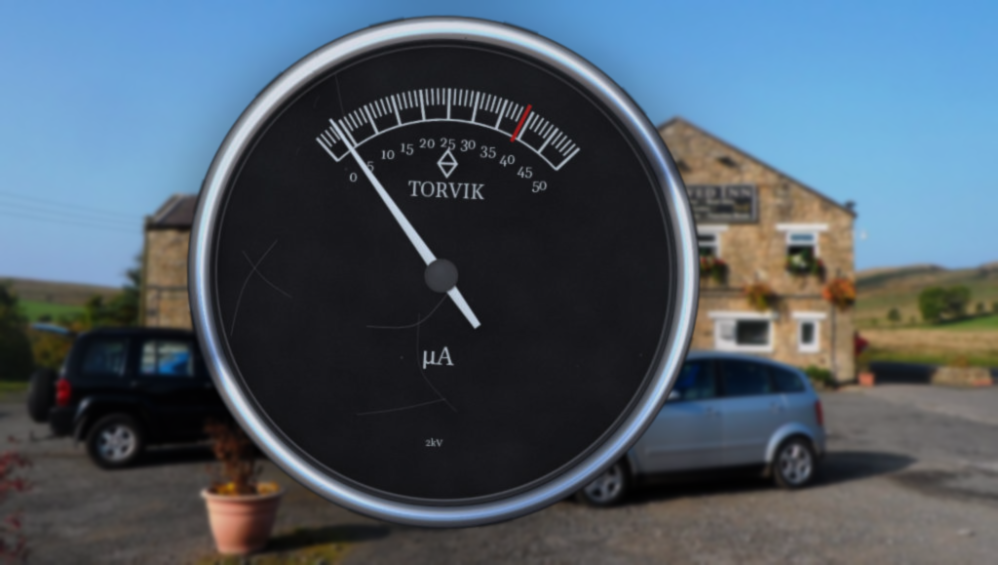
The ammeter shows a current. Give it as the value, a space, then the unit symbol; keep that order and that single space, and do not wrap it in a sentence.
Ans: 4 µA
